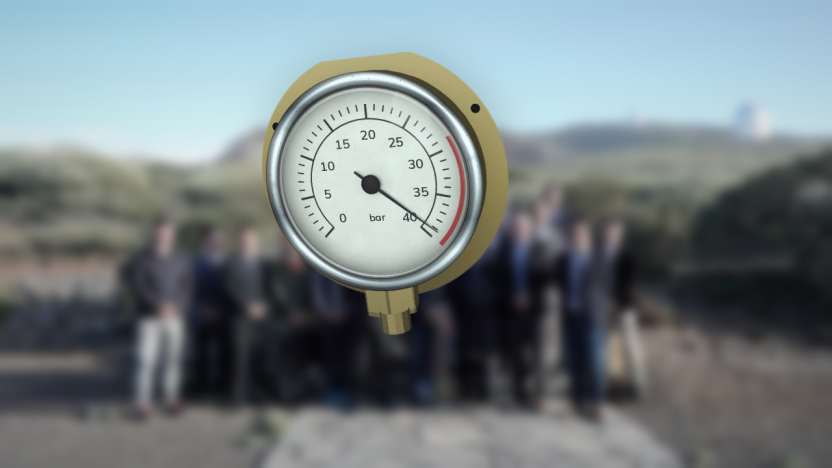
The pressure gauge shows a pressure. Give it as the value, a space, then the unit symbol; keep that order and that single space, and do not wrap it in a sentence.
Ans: 39 bar
